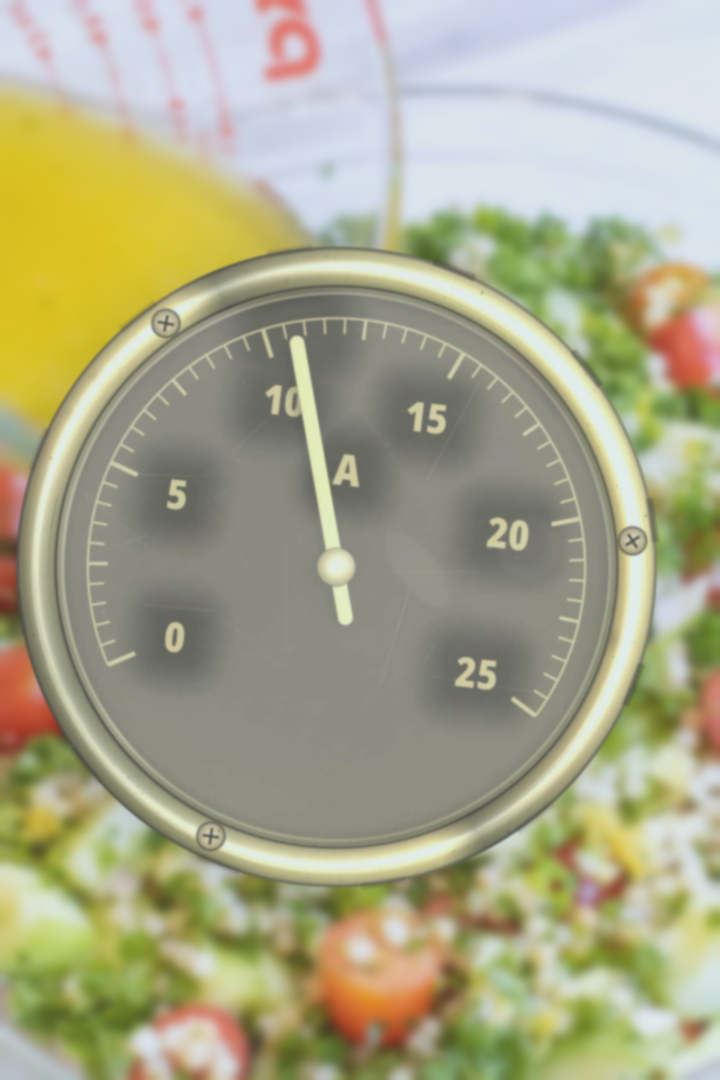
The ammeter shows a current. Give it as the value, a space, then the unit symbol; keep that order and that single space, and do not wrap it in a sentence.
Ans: 10.75 A
